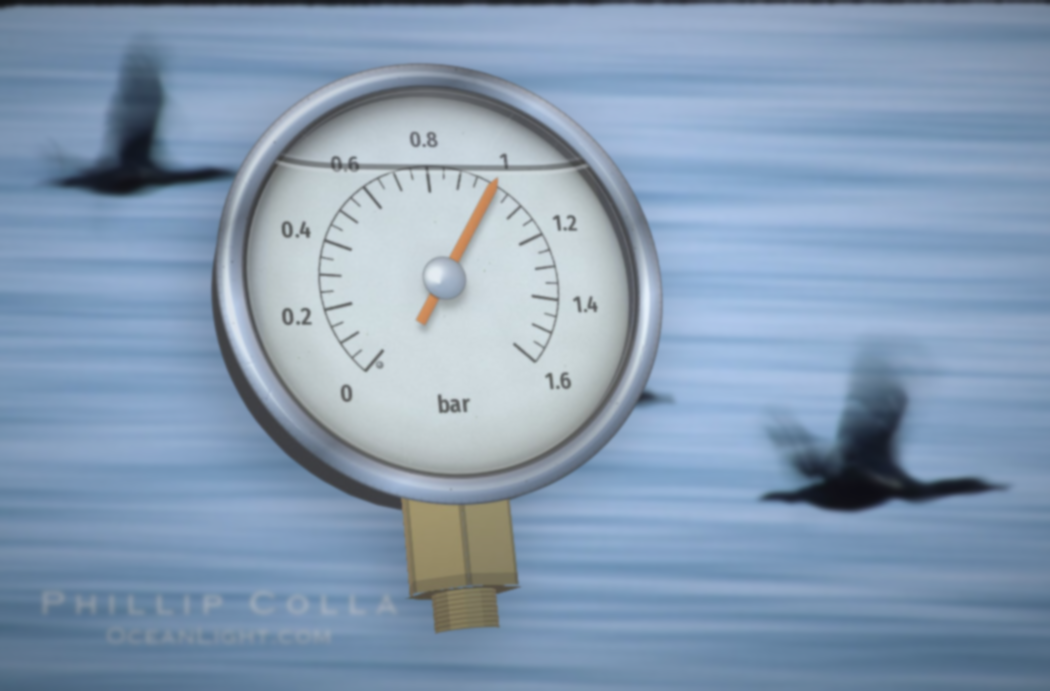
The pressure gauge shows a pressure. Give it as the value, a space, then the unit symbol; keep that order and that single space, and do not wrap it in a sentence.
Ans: 1 bar
